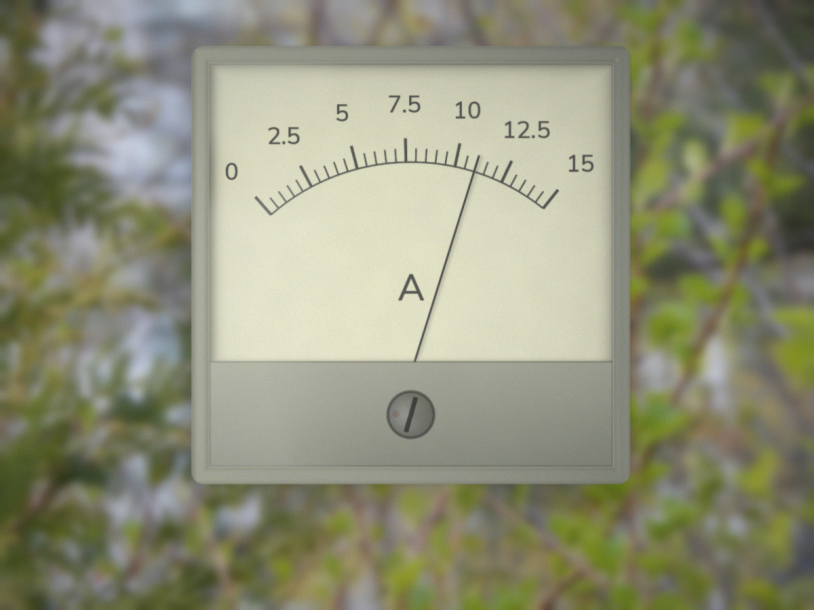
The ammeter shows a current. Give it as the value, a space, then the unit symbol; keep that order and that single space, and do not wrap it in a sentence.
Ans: 11 A
